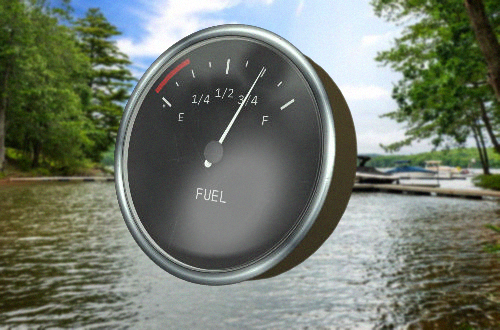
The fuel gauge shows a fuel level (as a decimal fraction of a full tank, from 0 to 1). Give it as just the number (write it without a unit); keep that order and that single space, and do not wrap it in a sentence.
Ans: 0.75
